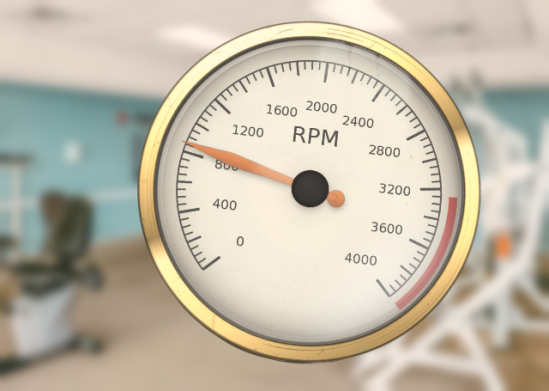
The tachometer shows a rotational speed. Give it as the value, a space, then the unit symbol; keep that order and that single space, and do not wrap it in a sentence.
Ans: 850 rpm
